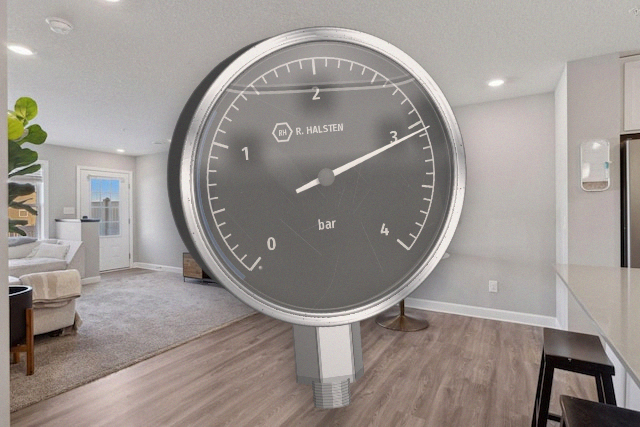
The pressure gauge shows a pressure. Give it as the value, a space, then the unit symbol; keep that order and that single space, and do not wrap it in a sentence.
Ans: 3.05 bar
